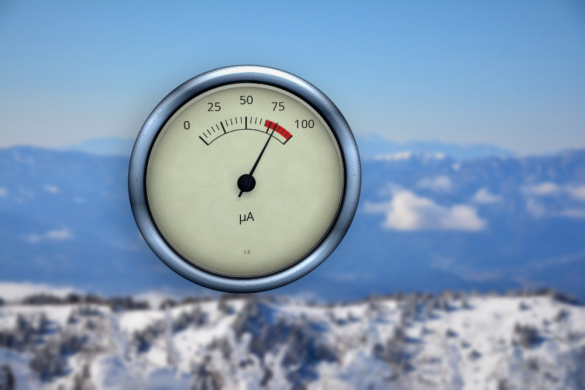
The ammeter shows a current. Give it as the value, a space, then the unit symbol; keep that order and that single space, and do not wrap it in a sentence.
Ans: 80 µA
